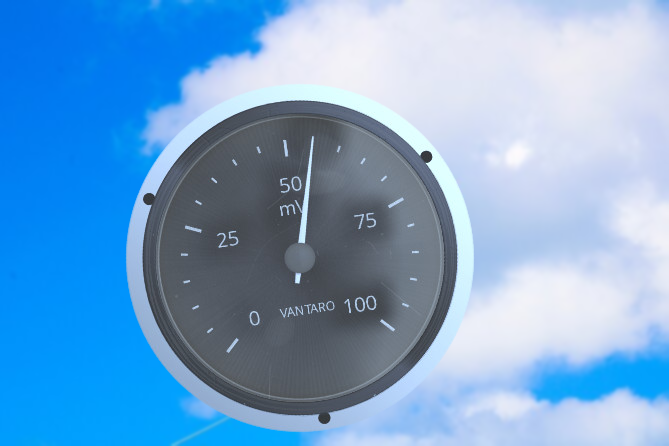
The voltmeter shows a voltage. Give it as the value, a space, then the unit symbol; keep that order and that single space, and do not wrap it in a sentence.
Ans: 55 mV
